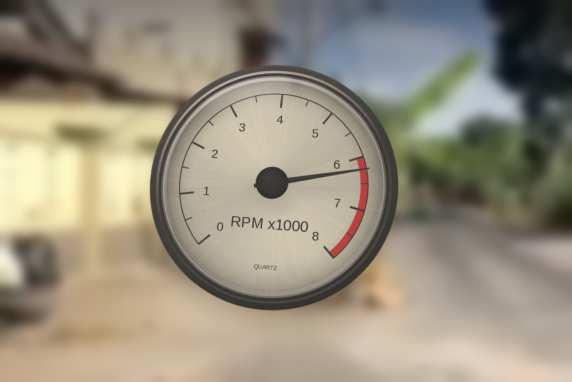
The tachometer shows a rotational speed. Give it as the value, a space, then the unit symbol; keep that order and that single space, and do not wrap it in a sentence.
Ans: 6250 rpm
